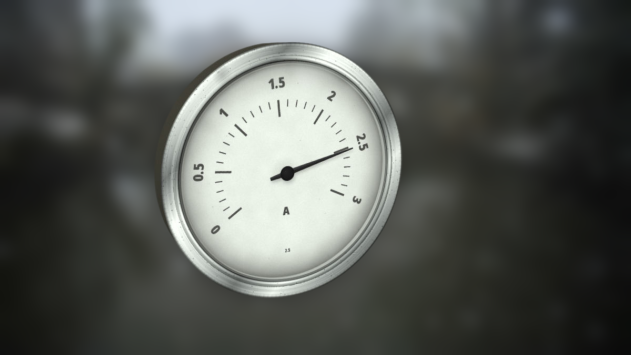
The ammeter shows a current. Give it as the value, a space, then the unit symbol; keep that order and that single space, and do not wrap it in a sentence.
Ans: 2.5 A
